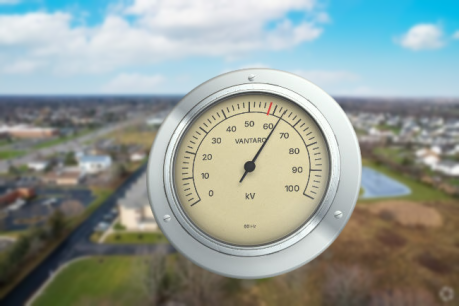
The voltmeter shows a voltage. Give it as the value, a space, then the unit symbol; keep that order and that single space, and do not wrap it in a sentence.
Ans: 64 kV
